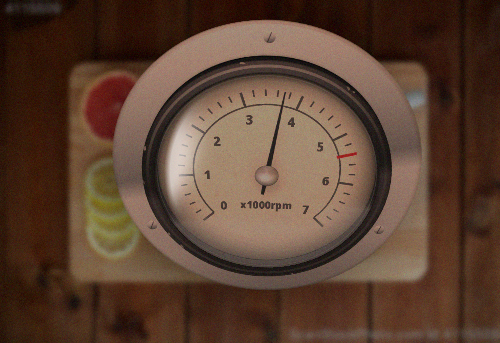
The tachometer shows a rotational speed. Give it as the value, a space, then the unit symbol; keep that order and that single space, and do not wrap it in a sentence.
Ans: 3700 rpm
